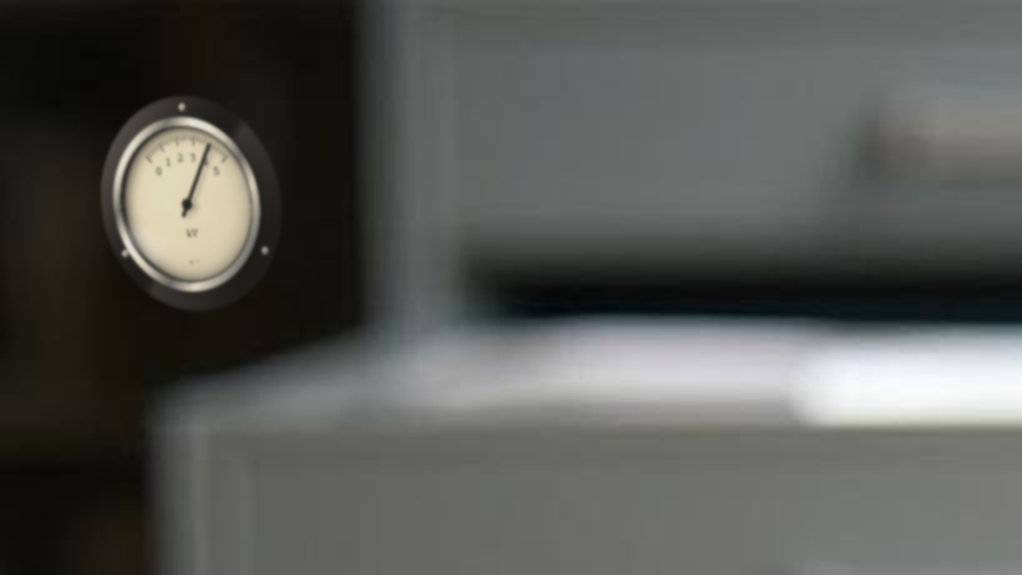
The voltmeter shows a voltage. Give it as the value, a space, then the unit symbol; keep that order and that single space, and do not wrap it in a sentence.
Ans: 4 kV
